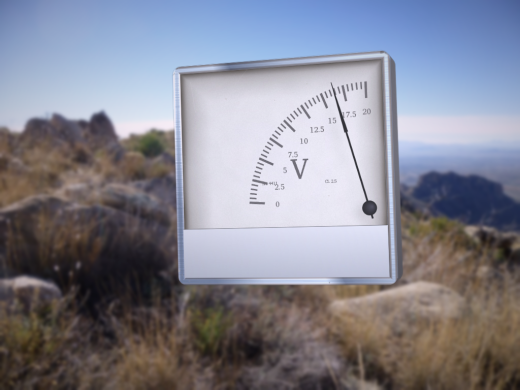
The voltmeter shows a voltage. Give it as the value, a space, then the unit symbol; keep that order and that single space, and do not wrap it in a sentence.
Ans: 16.5 V
